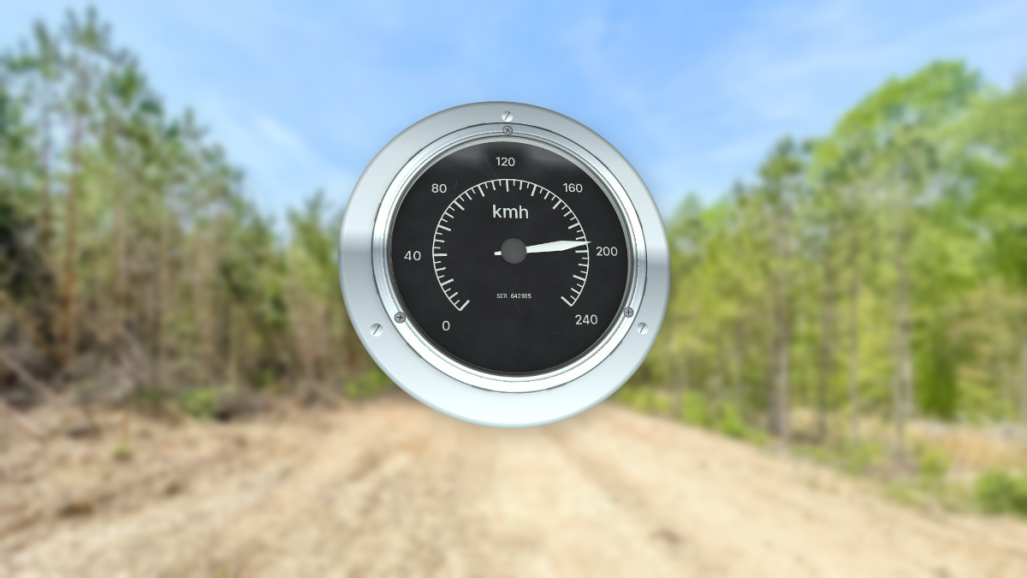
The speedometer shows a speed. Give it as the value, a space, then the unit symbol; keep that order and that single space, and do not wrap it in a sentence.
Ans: 195 km/h
